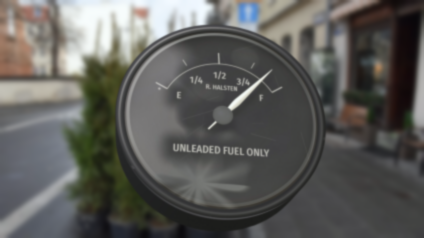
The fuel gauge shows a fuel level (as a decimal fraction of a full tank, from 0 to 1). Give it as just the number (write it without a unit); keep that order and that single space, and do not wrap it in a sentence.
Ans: 0.875
